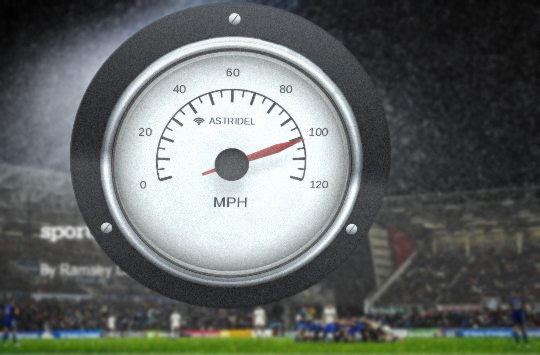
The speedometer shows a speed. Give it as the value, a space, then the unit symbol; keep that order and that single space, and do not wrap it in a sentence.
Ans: 100 mph
